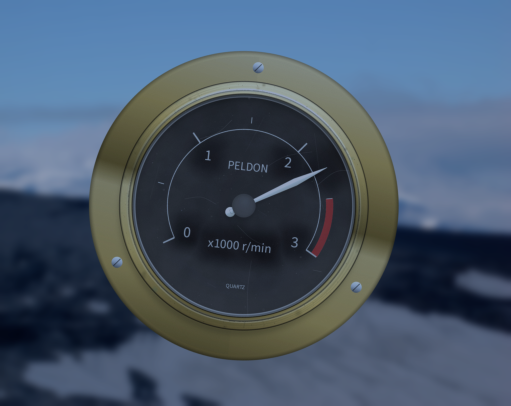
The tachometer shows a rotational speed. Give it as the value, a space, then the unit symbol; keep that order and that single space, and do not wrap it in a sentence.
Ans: 2250 rpm
